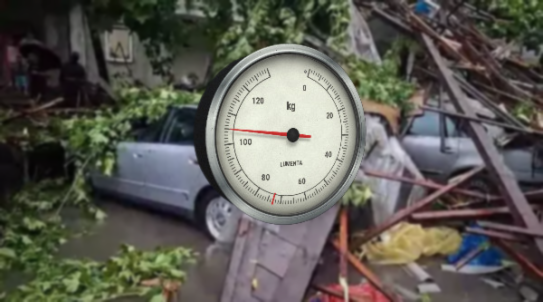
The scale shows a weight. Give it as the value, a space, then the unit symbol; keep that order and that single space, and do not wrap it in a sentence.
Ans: 105 kg
